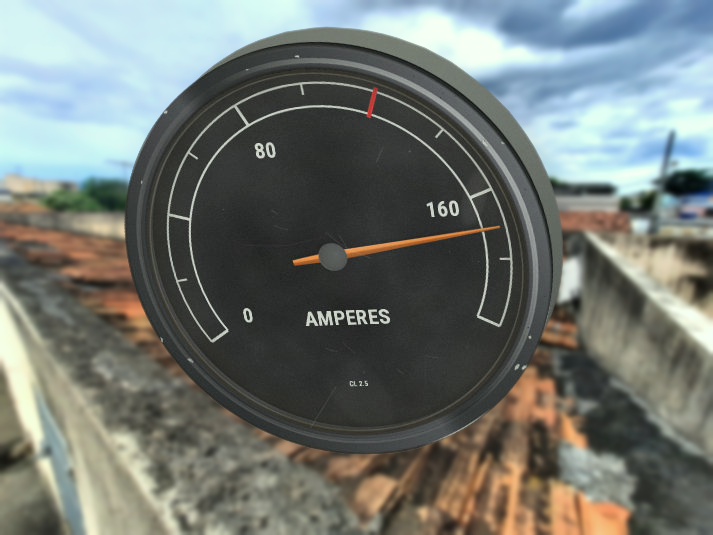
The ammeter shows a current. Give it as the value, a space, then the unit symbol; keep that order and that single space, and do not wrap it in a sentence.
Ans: 170 A
